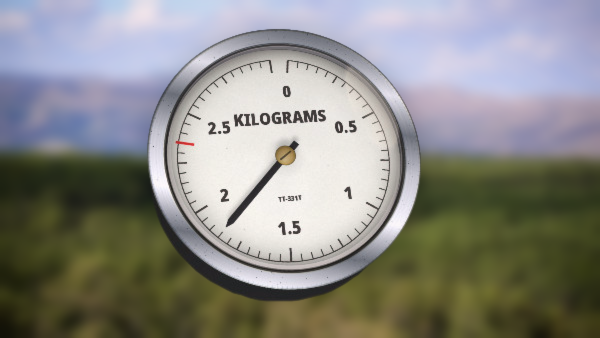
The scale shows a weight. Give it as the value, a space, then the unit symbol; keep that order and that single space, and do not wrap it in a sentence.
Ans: 1.85 kg
